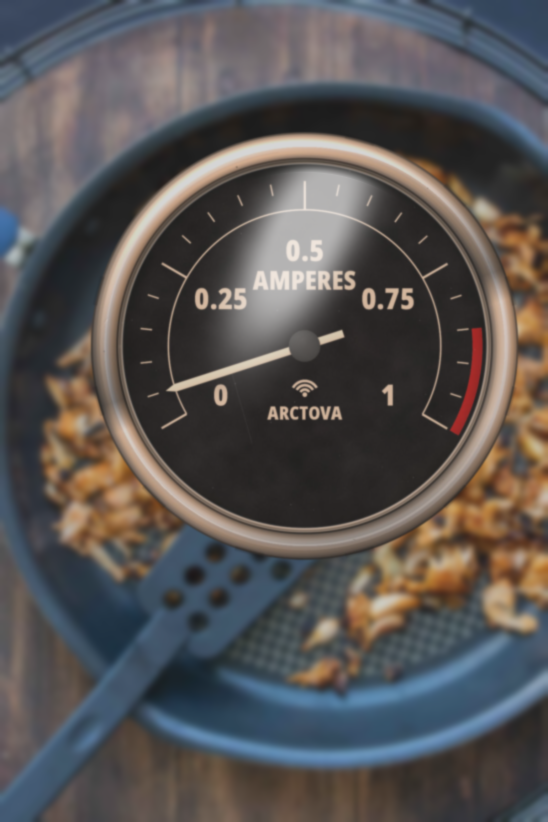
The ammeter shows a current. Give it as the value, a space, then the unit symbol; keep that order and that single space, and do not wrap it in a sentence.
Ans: 0.05 A
